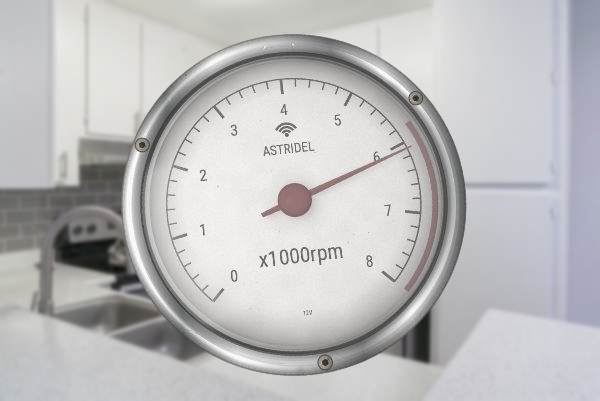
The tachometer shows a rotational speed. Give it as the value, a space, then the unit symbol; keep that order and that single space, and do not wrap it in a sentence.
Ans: 6100 rpm
